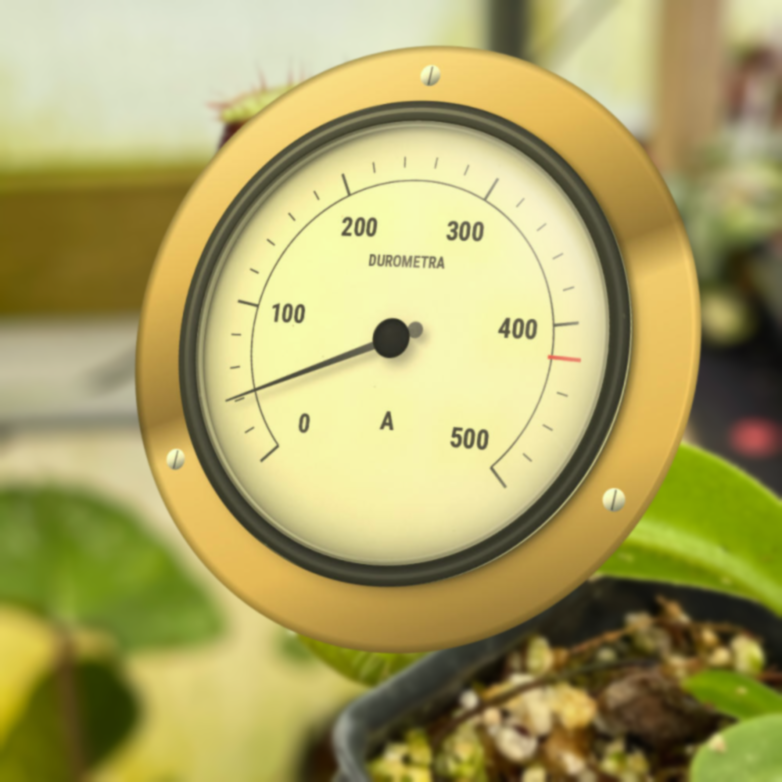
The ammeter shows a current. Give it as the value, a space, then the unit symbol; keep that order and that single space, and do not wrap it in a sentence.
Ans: 40 A
